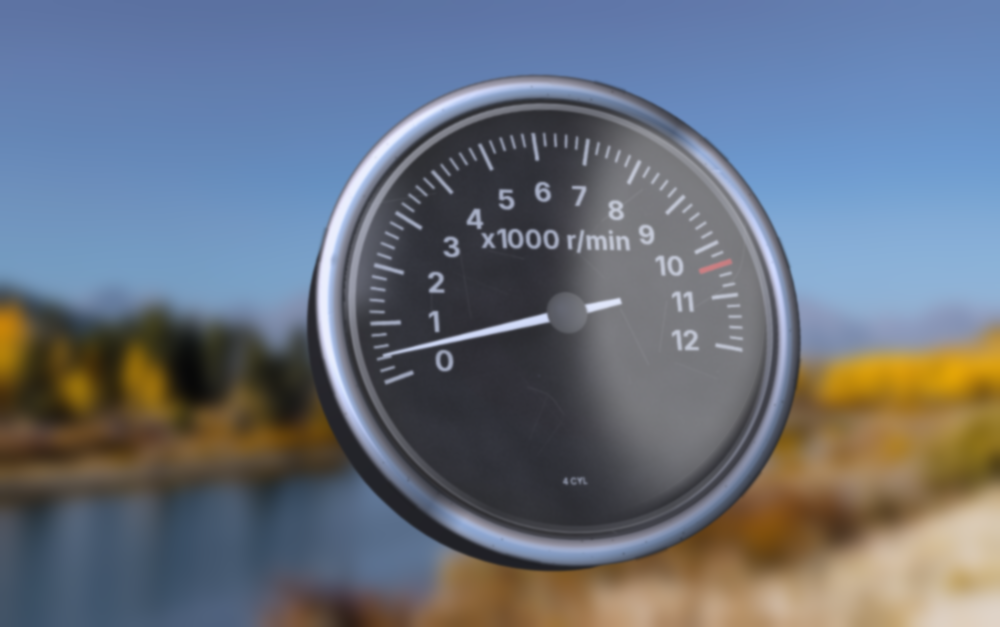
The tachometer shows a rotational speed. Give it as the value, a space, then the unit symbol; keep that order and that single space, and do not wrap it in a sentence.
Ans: 400 rpm
